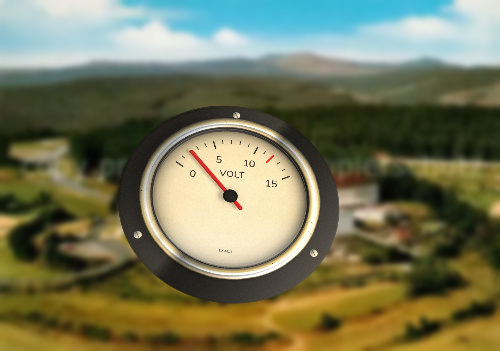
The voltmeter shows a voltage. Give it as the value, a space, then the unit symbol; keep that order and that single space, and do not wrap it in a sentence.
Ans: 2 V
